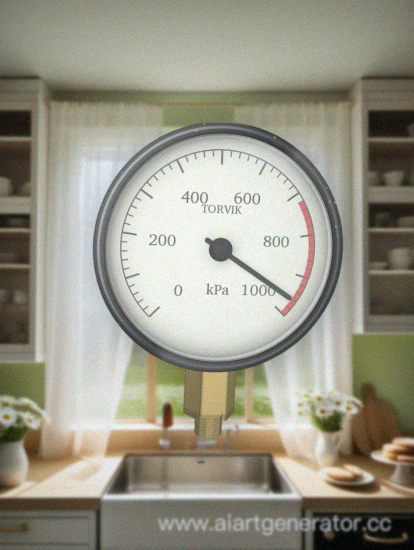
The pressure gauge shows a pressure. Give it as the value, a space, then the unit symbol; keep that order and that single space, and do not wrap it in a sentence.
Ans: 960 kPa
